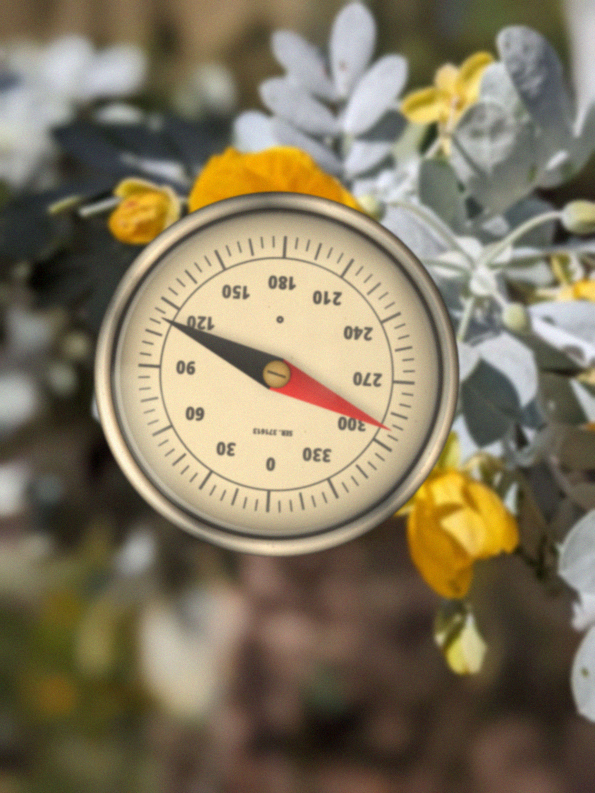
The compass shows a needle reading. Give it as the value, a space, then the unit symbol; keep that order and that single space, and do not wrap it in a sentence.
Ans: 292.5 °
